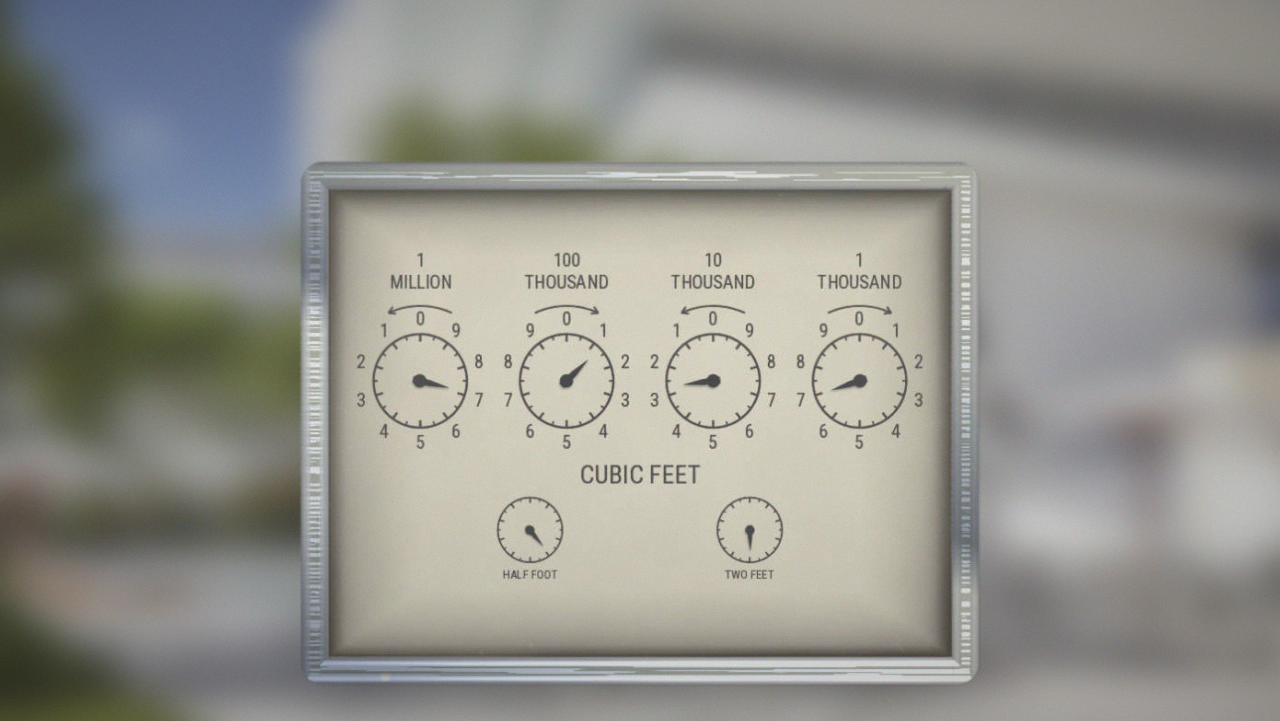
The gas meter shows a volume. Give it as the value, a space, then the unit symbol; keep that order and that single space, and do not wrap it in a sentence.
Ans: 712700 ft³
